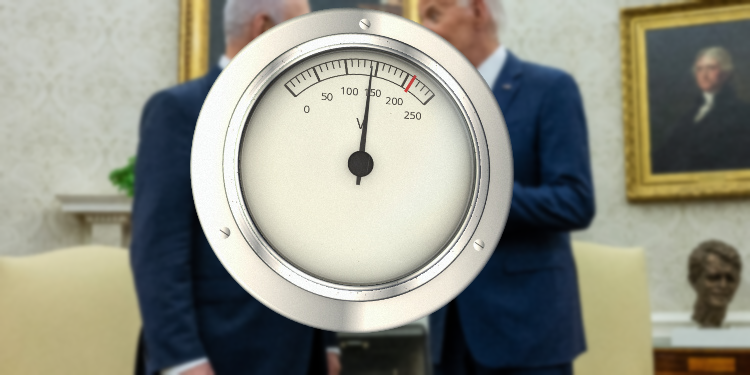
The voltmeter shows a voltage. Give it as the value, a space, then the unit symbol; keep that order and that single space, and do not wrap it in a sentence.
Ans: 140 V
